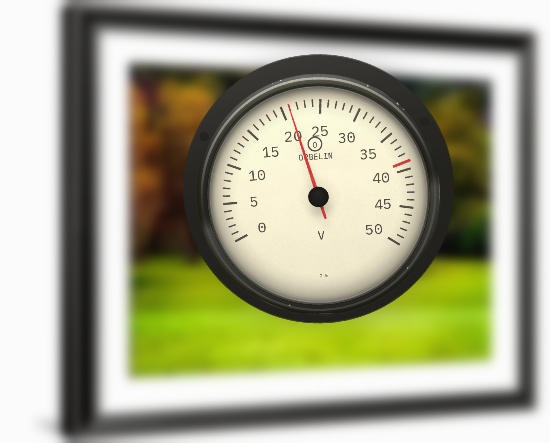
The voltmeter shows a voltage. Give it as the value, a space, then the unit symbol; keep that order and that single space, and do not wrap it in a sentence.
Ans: 21 V
